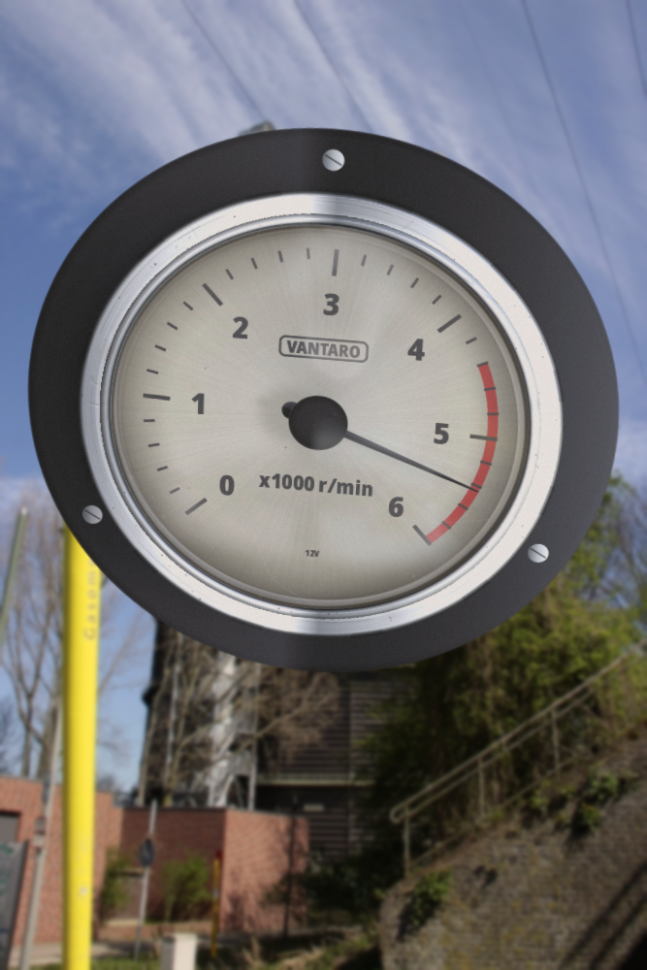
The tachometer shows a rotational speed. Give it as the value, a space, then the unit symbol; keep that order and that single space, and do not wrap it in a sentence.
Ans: 5400 rpm
